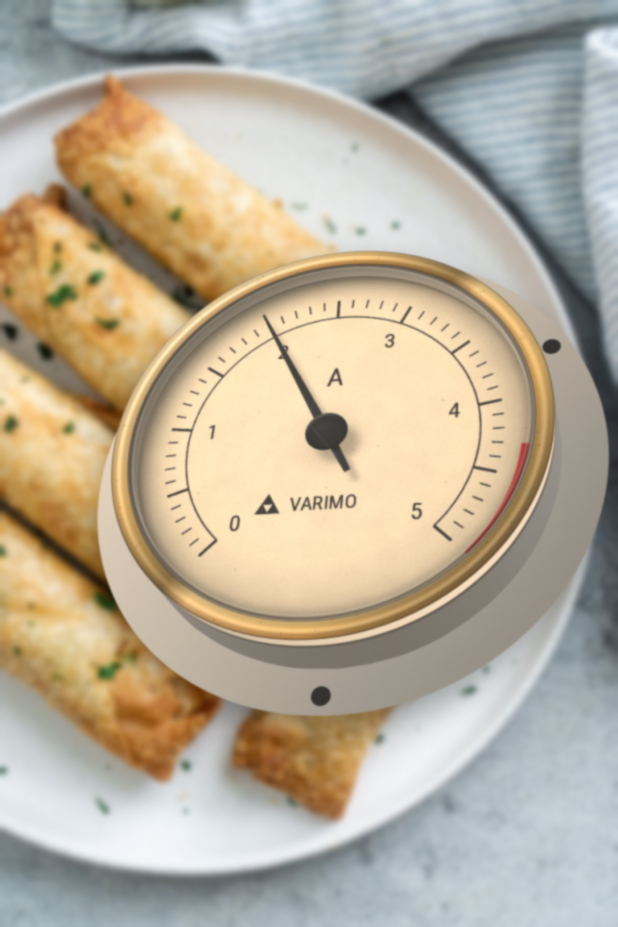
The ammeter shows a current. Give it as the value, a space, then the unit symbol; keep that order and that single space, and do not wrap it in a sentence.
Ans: 2 A
